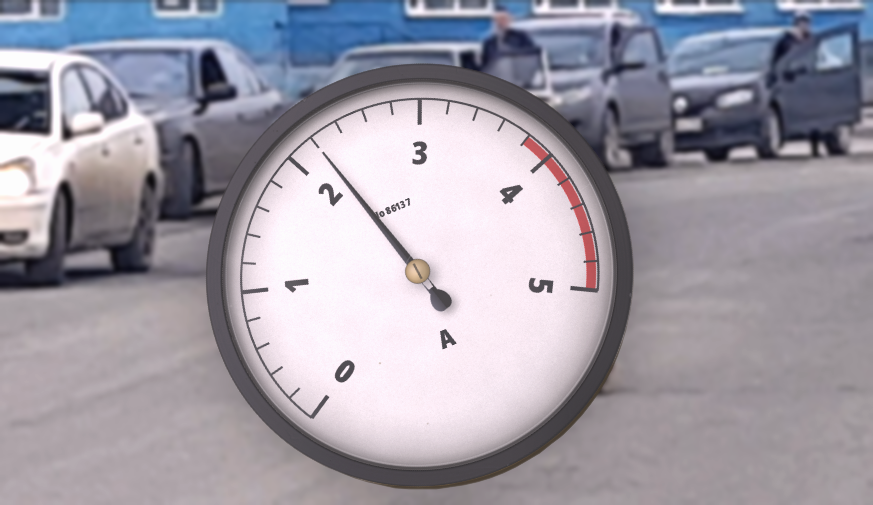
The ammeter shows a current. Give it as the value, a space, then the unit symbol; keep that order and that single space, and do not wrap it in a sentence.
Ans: 2.2 A
